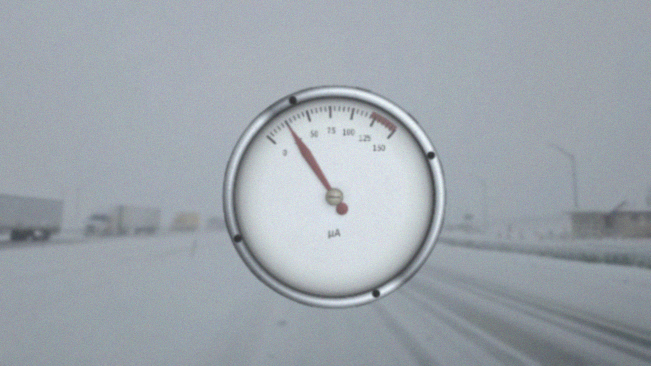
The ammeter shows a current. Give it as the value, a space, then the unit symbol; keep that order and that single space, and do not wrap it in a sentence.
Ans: 25 µA
